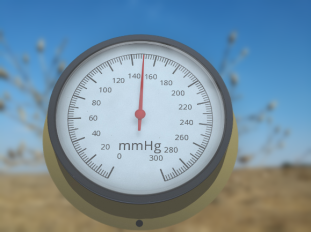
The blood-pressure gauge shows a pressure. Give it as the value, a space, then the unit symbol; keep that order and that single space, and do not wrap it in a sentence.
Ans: 150 mmHg
